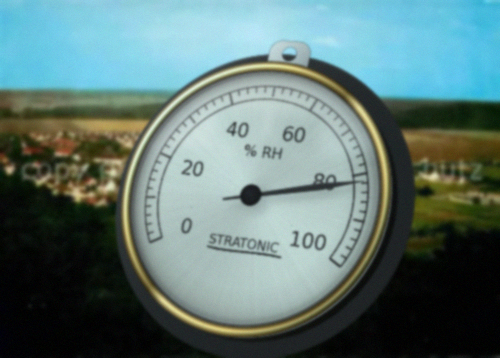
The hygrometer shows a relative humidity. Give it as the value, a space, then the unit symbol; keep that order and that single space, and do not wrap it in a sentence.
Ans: 82 %
